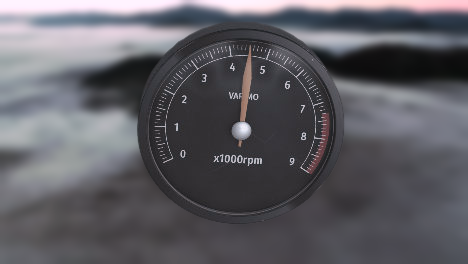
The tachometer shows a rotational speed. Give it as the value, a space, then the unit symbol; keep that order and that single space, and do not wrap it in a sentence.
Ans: 4500 rpm
